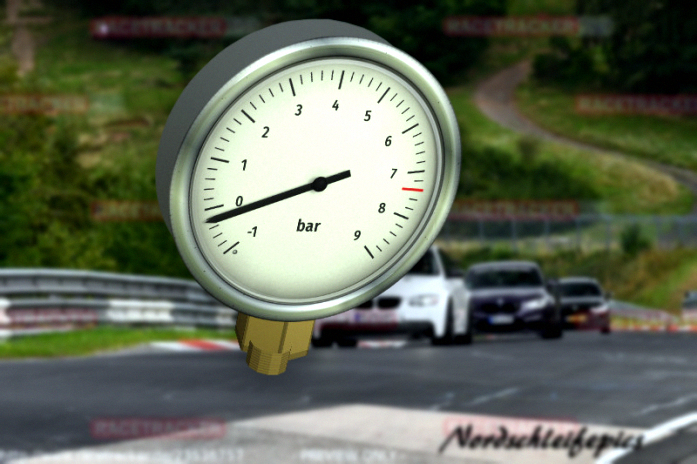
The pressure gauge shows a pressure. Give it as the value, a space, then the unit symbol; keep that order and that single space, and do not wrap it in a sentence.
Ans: -0.2 bar
